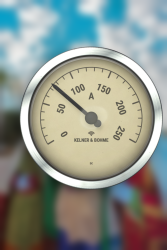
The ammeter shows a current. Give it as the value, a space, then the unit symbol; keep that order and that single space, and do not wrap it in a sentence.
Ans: 75 A
